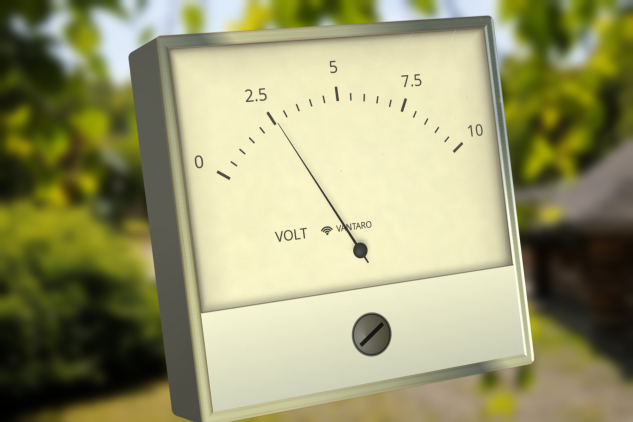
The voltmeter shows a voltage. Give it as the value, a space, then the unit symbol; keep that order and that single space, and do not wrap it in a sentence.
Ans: 2.5 V
